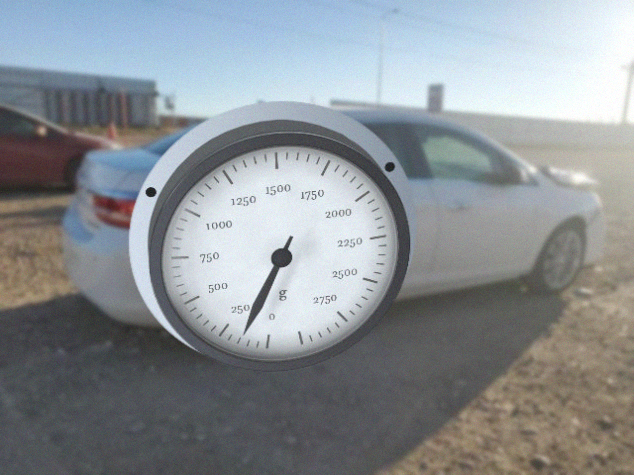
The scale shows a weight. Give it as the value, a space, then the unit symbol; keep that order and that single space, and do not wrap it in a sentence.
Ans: 150 g
